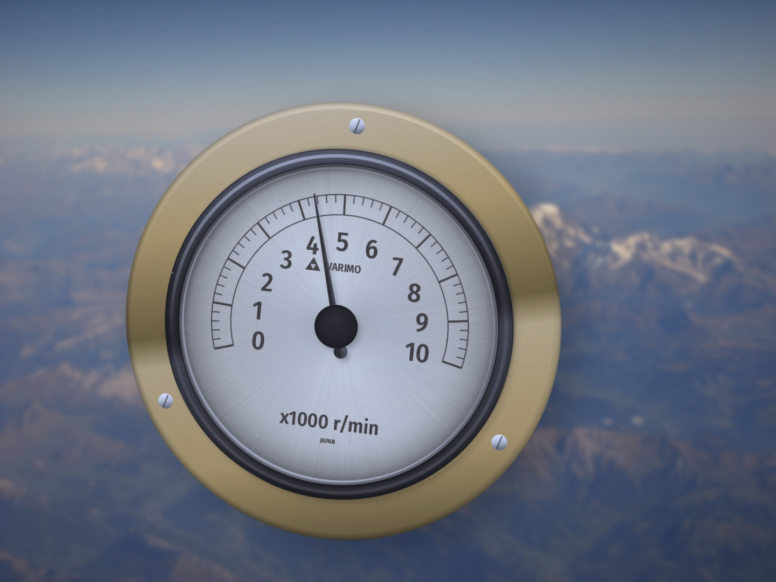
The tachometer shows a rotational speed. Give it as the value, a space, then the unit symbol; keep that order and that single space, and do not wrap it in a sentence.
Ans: 4400 rpm
